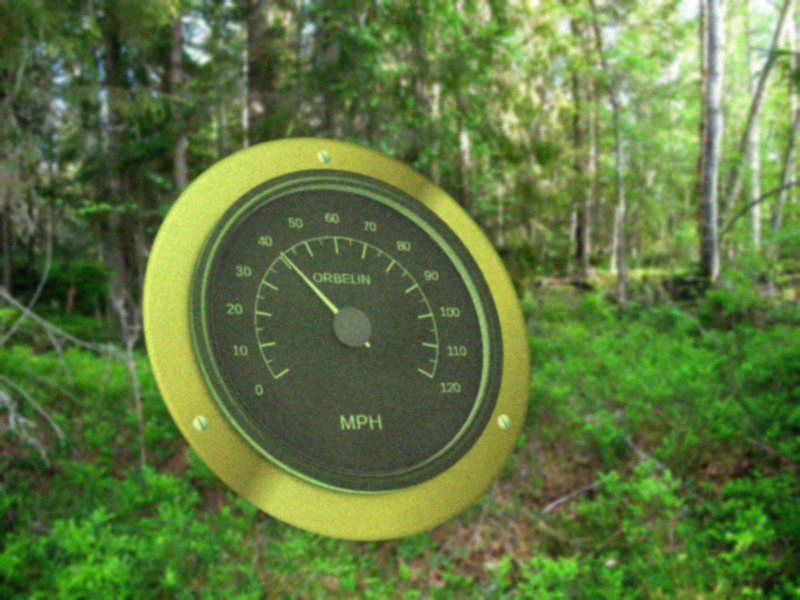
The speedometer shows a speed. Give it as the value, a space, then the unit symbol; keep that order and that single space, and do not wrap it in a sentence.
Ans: 40 mph
